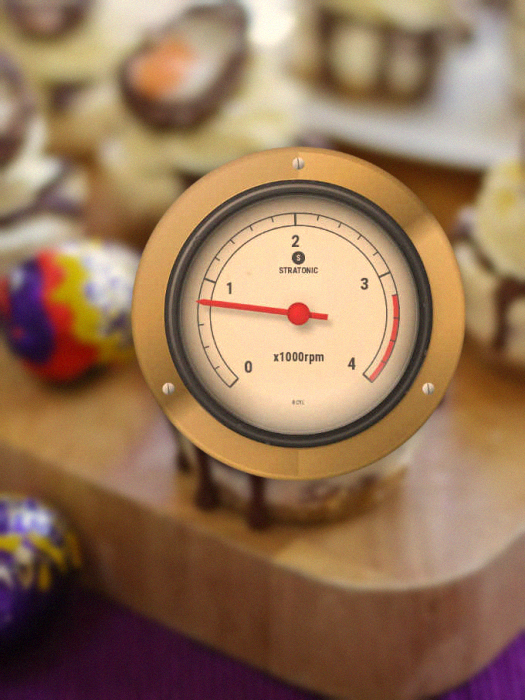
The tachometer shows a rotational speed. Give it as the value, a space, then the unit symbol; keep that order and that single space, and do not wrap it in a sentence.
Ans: 800 rpm
